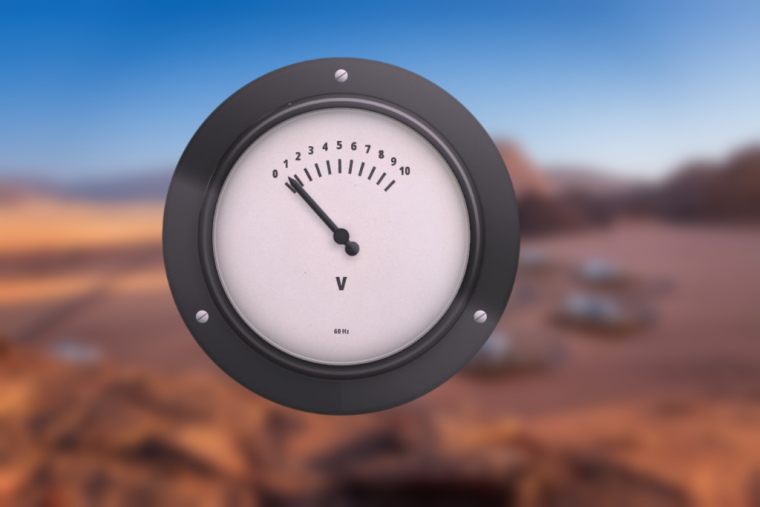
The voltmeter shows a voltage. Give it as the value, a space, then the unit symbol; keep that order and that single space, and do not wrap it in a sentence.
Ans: 0.5 V
